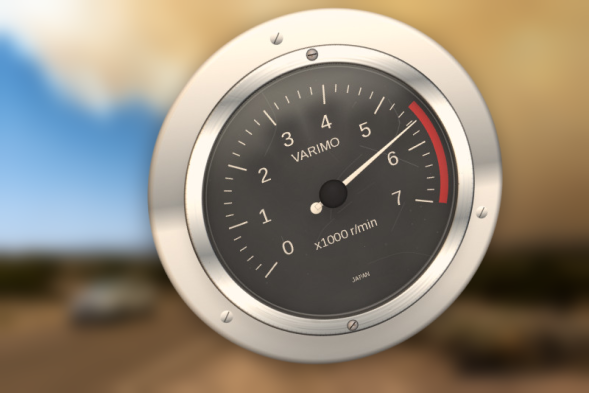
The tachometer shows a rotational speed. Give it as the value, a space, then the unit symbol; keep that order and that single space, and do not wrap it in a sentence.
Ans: 5600 rpm
